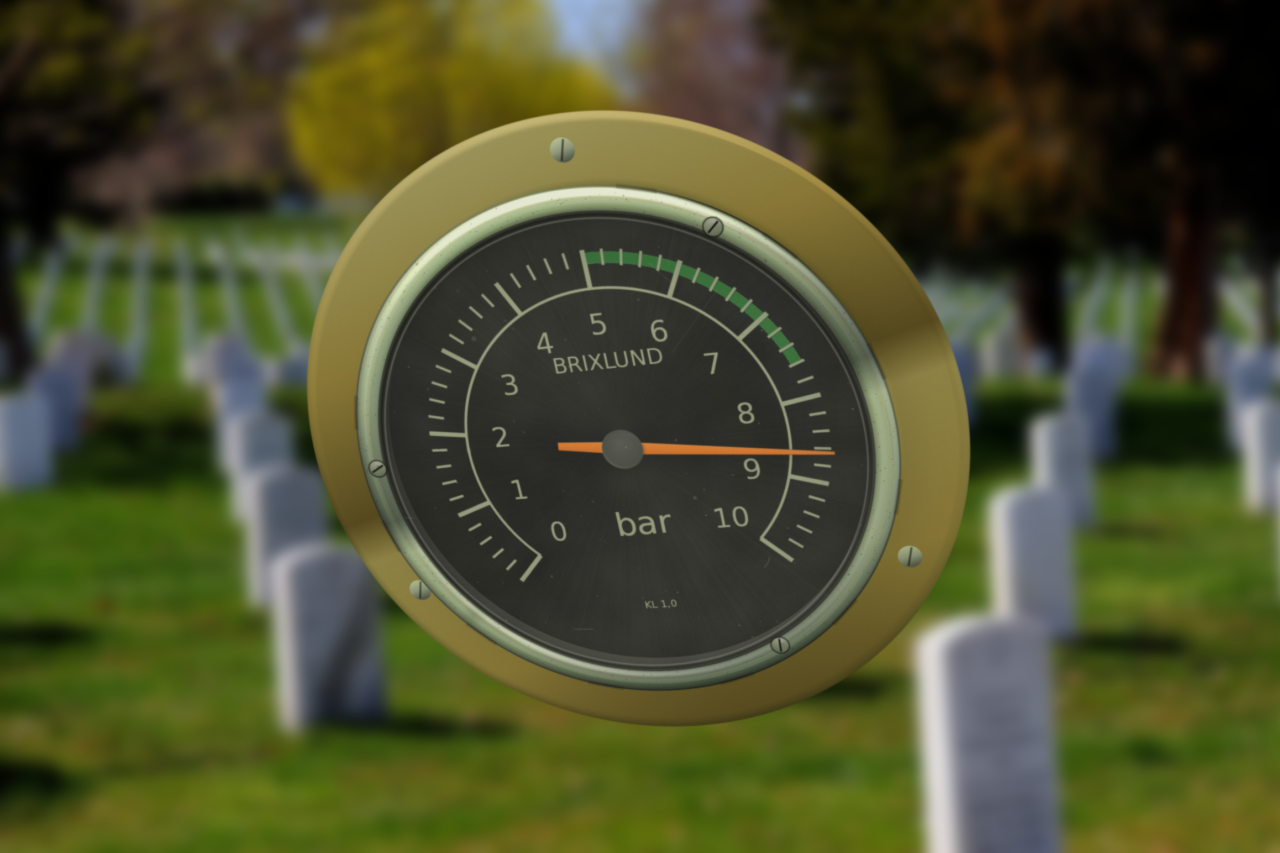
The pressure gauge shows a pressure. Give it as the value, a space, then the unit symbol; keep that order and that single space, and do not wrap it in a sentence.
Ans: 8.6 bar
